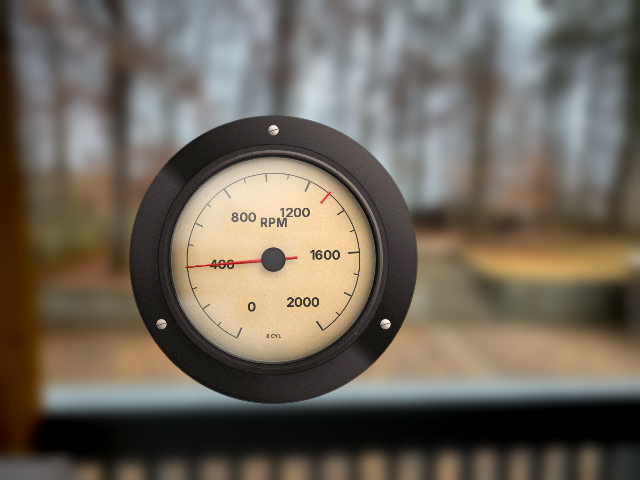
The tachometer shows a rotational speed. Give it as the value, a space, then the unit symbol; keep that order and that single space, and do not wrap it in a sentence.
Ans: 400 rpm
